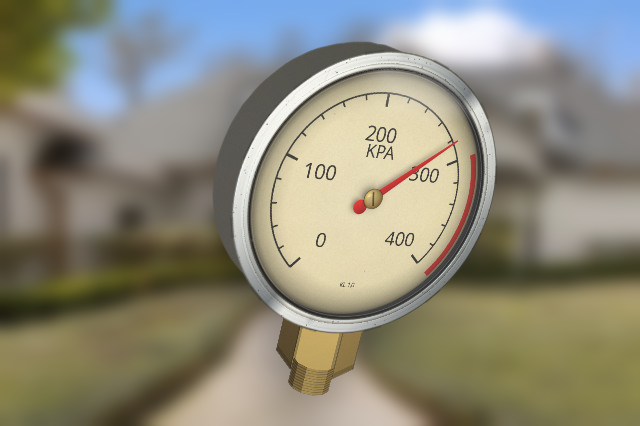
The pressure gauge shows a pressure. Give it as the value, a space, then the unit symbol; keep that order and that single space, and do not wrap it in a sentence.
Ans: 280 kPa
